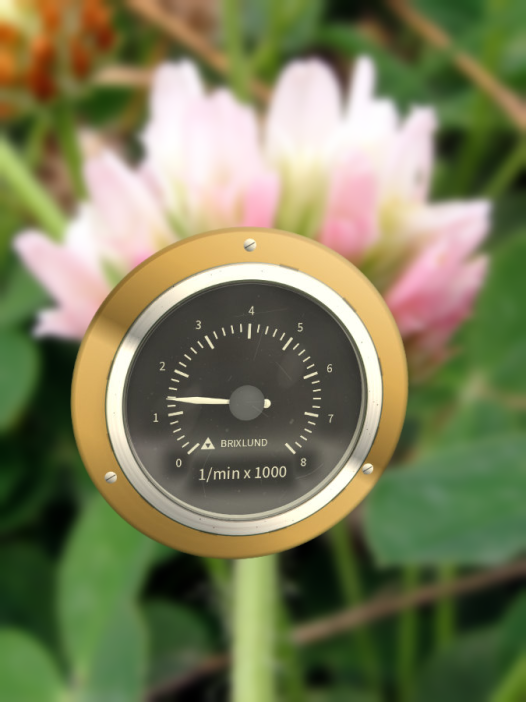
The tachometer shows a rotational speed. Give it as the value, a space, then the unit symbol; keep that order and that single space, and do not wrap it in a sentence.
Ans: 1400 rpm
